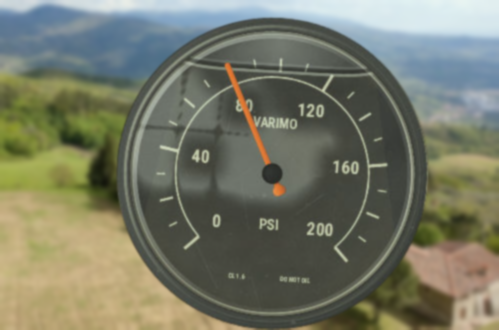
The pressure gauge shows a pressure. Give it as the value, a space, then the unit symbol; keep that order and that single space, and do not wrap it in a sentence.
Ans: 80 psi
